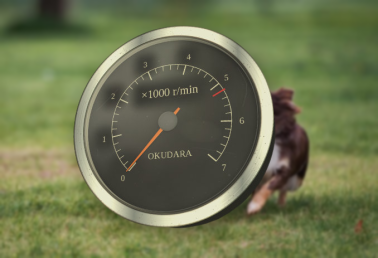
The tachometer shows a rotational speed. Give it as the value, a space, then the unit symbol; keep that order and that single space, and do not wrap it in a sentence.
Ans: 0 rpm
